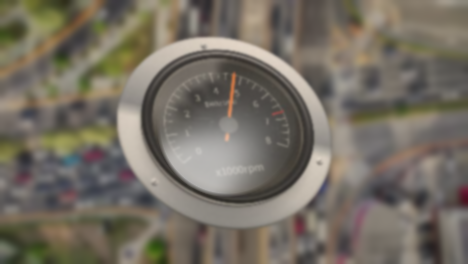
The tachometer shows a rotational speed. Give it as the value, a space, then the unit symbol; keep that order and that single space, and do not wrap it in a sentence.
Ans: 4750 rpm
